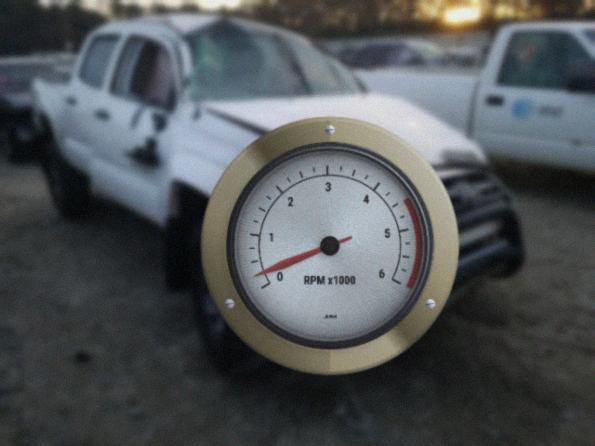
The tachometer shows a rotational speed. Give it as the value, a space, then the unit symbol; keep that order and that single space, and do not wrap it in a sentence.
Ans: 250 rpm
